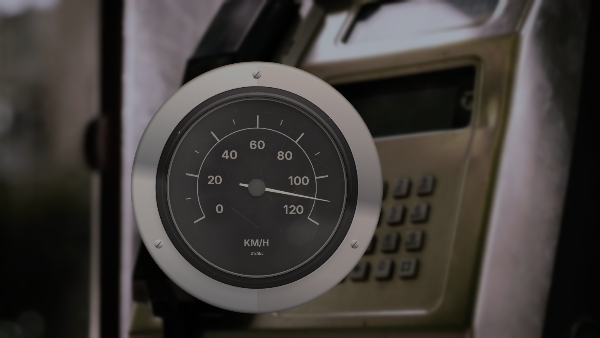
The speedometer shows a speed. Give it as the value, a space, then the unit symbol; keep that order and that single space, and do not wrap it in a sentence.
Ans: 110 km/h
